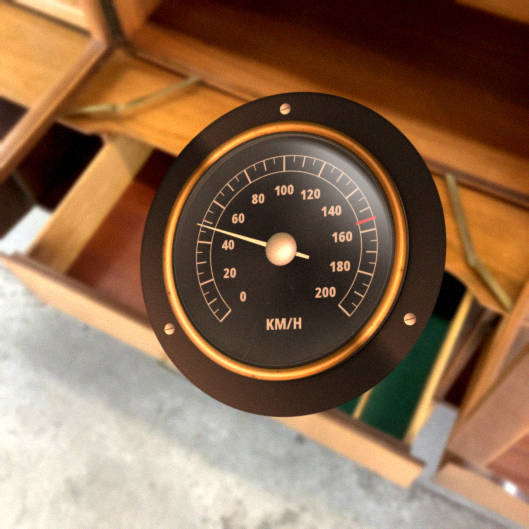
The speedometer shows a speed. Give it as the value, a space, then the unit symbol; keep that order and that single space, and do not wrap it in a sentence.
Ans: 47.5 km/h
